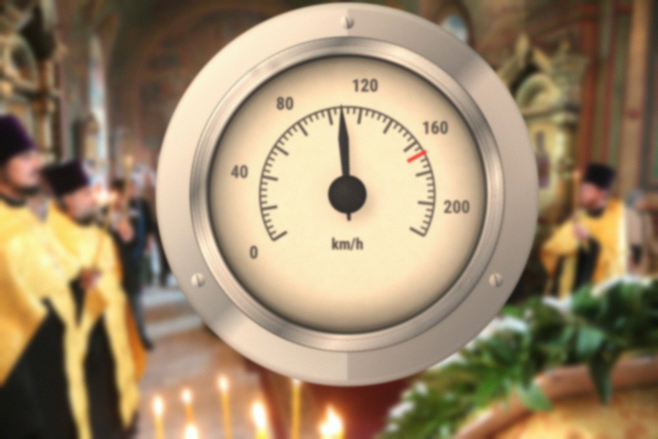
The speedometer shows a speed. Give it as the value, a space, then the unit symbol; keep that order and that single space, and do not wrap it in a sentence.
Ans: 108 km/h
